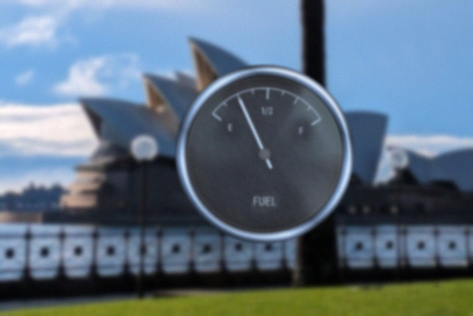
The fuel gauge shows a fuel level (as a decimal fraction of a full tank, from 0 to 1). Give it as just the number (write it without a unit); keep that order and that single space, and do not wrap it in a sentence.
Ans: 0.25
